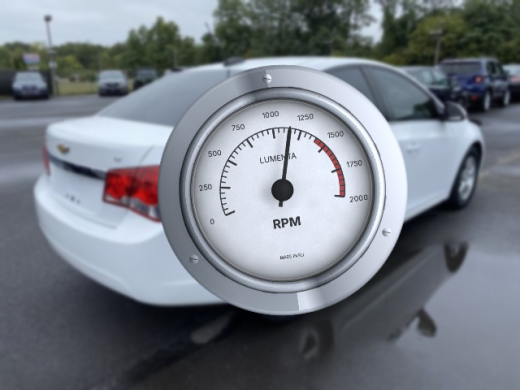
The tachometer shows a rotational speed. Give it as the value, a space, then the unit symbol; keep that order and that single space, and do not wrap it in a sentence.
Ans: 1150 rpm
